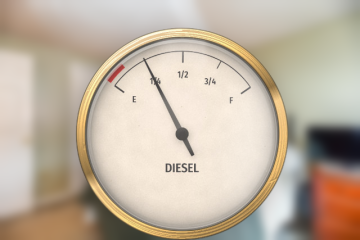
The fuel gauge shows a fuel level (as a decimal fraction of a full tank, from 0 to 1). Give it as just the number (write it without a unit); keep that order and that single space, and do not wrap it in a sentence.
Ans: 0.25
